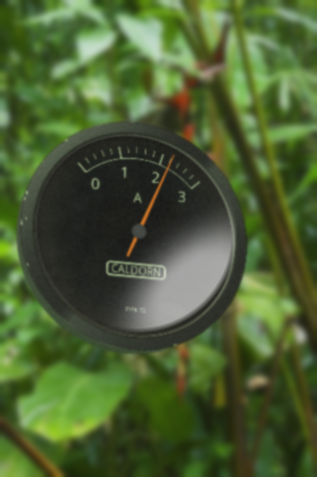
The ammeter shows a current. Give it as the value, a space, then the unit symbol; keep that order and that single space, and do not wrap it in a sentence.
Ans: 2.2 A
